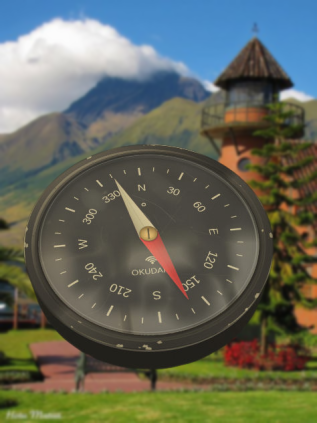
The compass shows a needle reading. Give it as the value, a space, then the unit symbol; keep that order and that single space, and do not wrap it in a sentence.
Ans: 160 °
